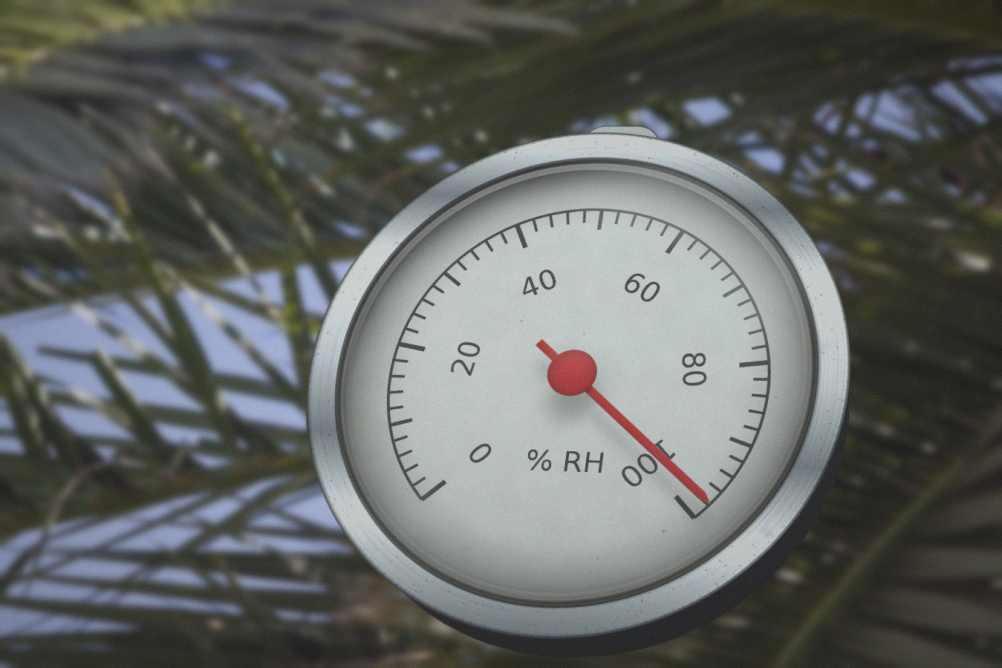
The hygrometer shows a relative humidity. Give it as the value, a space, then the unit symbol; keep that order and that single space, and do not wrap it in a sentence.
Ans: 98 %
